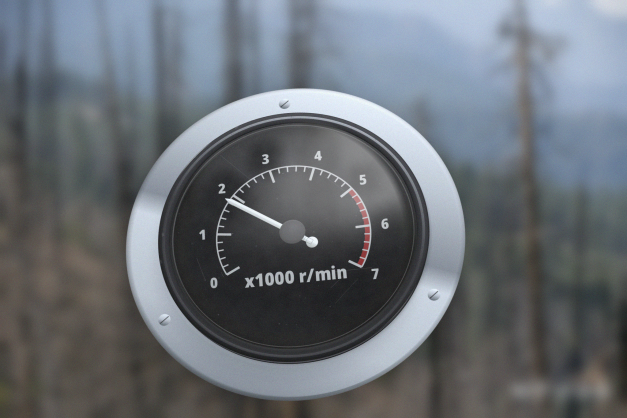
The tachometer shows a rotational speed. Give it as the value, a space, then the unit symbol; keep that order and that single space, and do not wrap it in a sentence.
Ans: 1800 rpm
